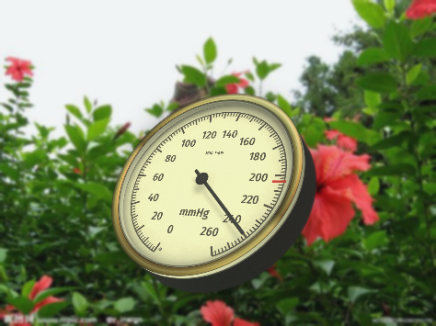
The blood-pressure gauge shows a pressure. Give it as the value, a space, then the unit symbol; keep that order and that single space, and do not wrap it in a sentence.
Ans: 240 mmHg
